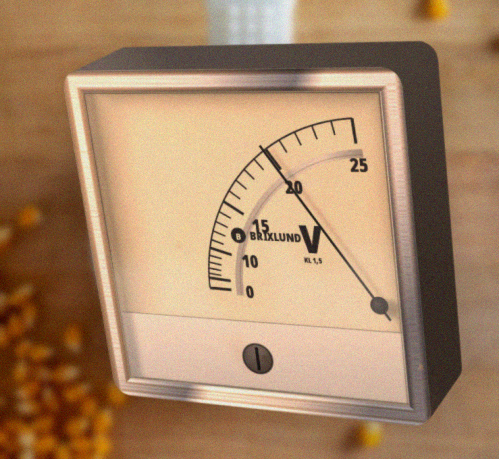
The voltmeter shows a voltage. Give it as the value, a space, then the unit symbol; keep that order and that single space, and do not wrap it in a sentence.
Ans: 20 V
